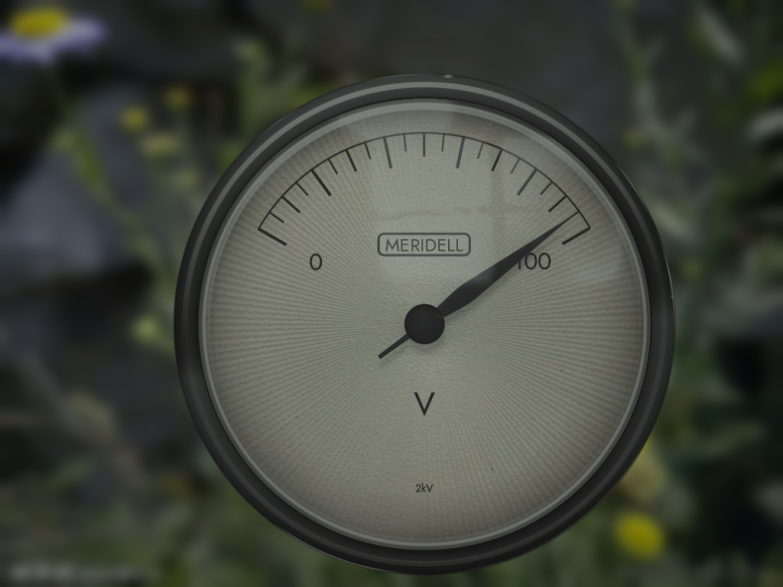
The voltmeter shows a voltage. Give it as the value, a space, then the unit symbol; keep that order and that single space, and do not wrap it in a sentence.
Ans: 95 V
